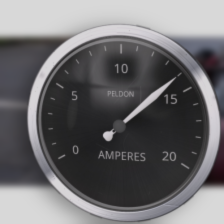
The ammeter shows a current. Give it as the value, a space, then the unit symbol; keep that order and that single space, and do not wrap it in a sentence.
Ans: 14 A
